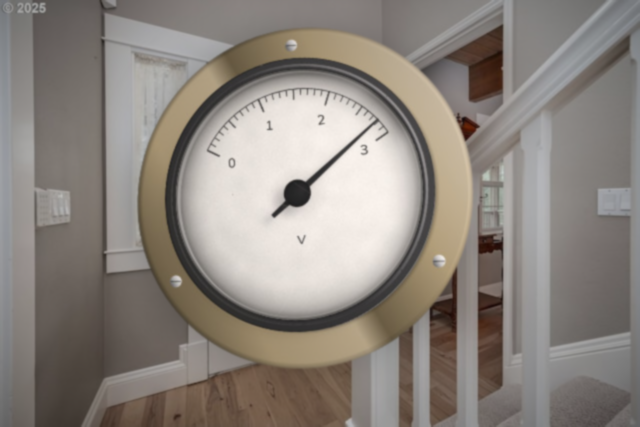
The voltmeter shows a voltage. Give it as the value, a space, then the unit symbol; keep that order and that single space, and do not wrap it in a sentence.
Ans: 2.8 V
